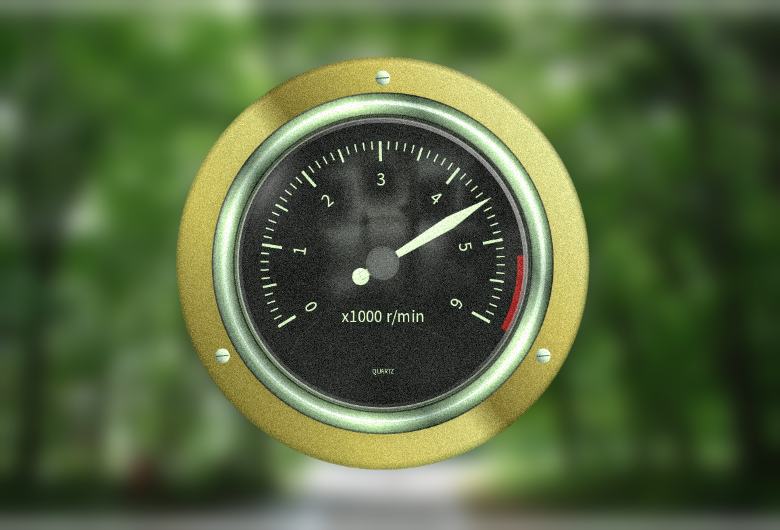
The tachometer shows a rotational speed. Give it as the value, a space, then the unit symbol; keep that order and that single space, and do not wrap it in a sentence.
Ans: 4500 rpm
